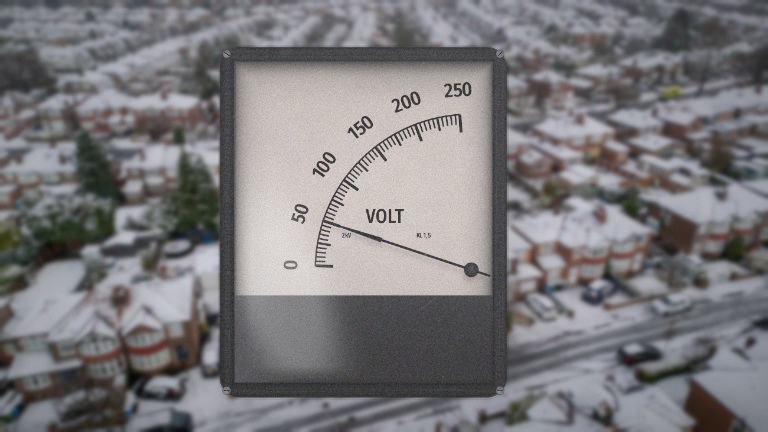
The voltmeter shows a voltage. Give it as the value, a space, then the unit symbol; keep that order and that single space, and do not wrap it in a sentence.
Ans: 50 V
